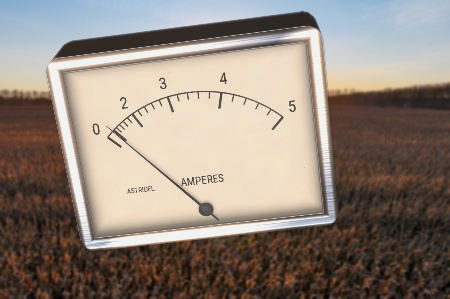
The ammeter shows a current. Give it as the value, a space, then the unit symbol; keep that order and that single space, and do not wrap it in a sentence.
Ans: 1 A
